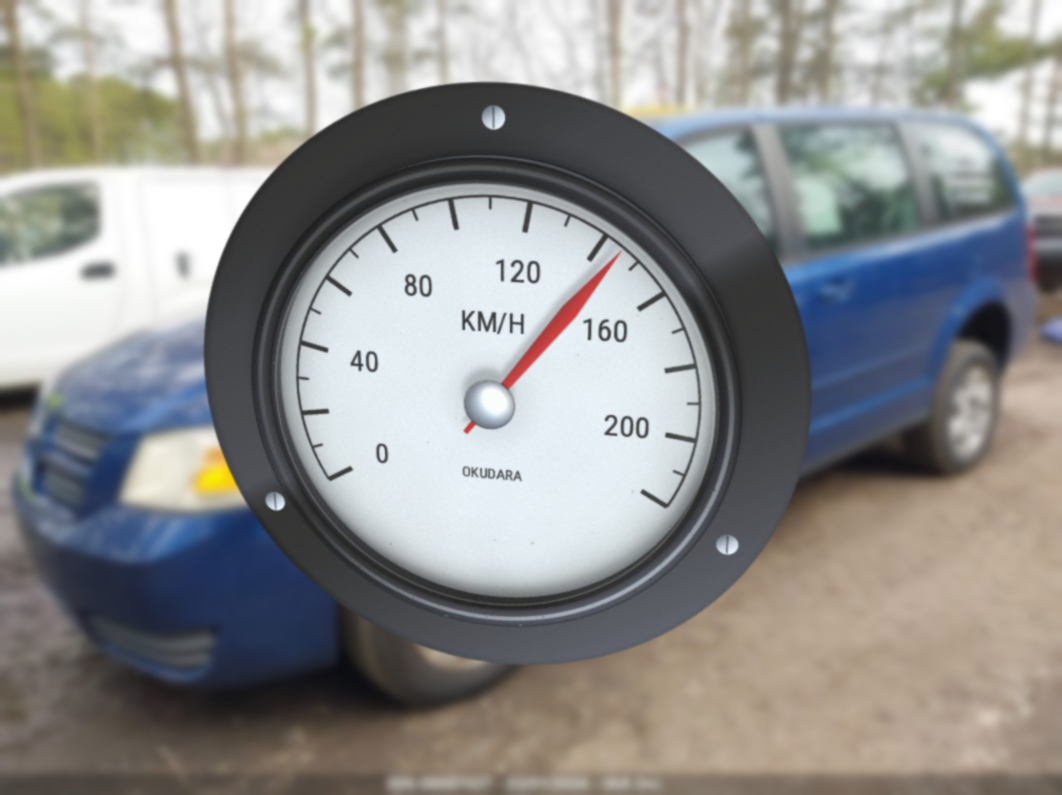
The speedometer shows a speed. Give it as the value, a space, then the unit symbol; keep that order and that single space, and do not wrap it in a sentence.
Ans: 145 km/h
